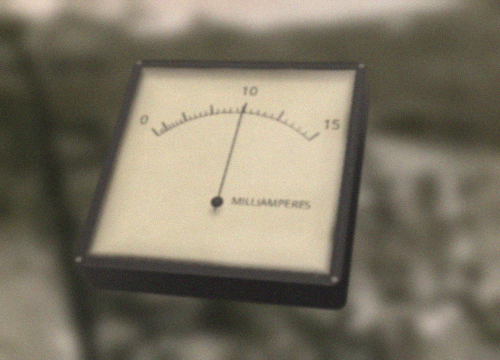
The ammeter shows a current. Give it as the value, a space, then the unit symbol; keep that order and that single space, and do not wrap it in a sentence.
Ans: 10 mA
